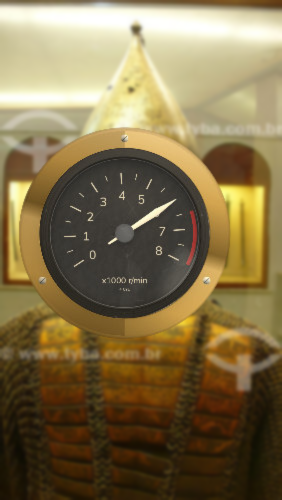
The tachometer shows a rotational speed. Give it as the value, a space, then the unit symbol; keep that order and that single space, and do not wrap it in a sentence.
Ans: 6000 rpm
